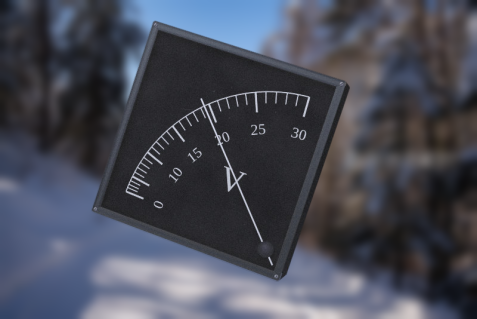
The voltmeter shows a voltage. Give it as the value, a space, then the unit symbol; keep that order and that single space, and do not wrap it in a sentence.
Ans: 19.5 V
